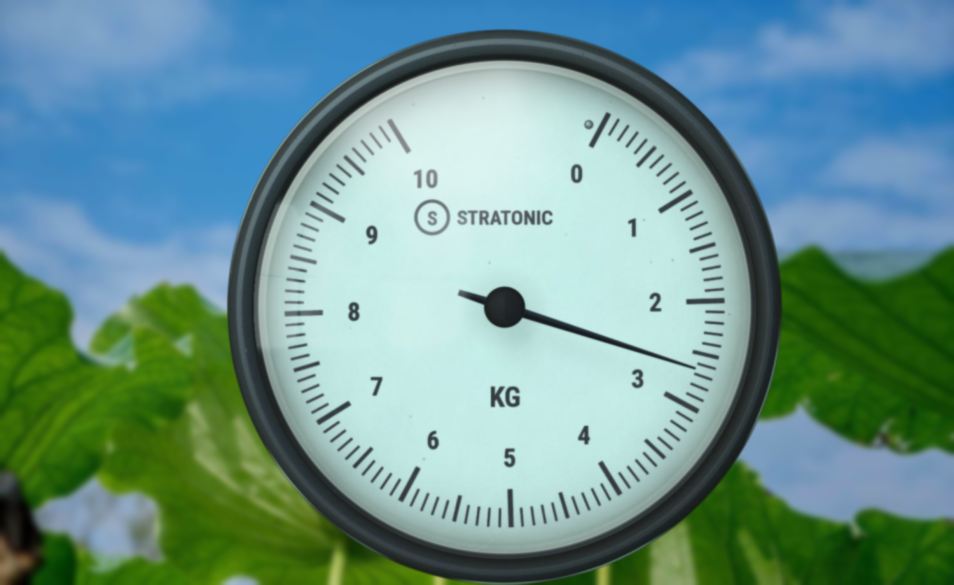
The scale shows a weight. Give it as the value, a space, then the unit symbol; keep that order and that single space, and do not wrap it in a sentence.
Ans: 2.65 kg
